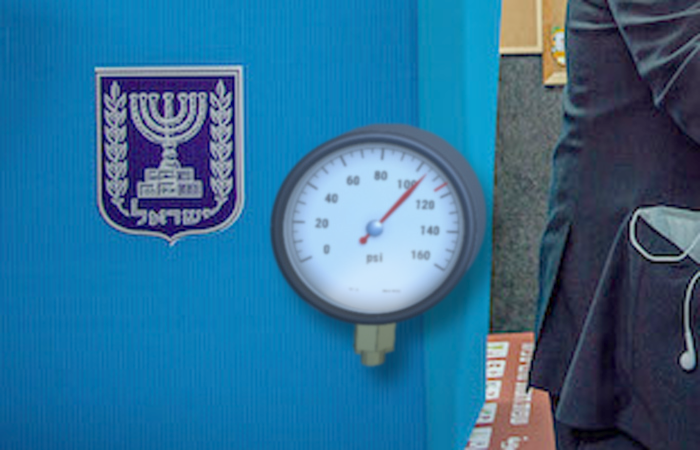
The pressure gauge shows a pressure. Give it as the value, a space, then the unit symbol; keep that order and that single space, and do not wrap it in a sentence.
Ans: 105 psi
